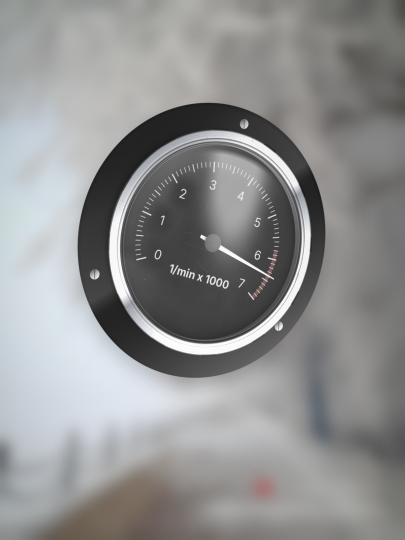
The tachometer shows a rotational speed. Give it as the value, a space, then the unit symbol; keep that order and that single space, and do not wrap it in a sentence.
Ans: 6400 rpm
